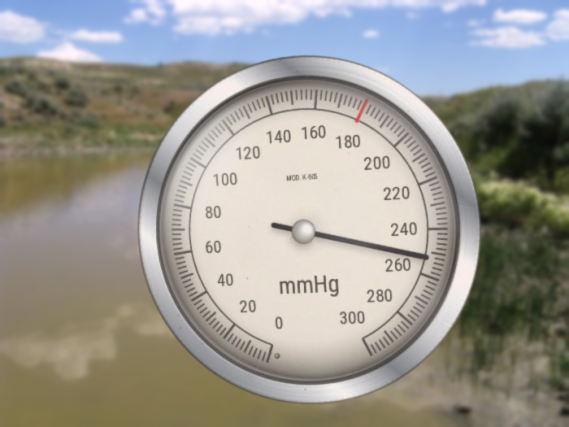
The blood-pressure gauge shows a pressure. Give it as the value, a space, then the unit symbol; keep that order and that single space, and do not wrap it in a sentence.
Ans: 252 mmHg
